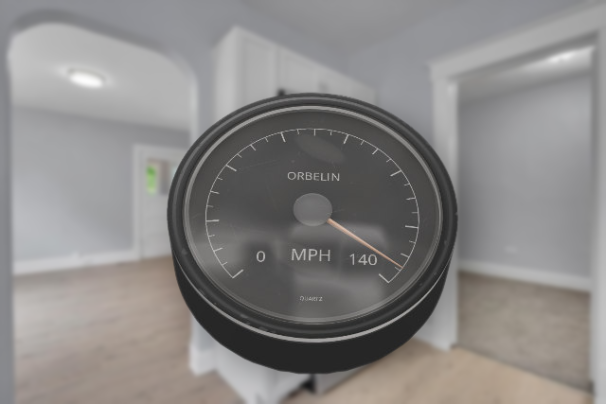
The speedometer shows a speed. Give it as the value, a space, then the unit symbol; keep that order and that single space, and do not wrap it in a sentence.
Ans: 135 mph
